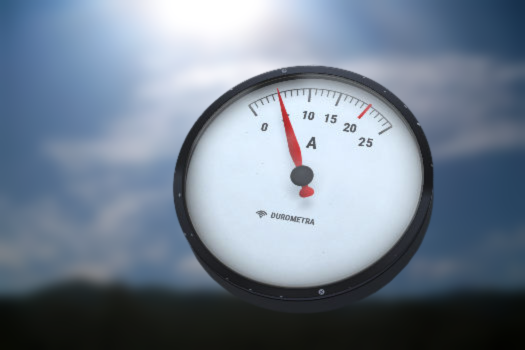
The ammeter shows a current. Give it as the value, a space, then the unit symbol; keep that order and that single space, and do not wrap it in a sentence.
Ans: 5 A
